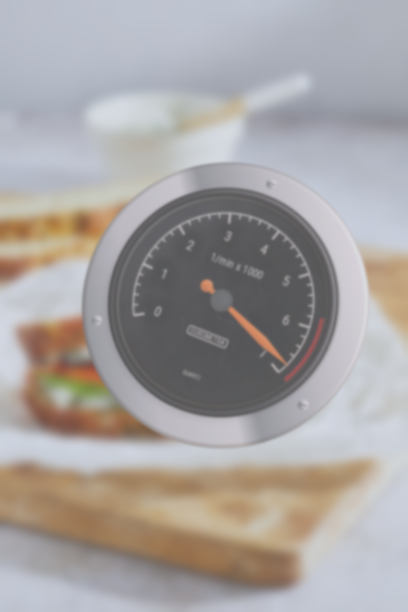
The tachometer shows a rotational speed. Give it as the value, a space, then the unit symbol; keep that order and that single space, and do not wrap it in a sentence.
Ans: 6800 rpm
